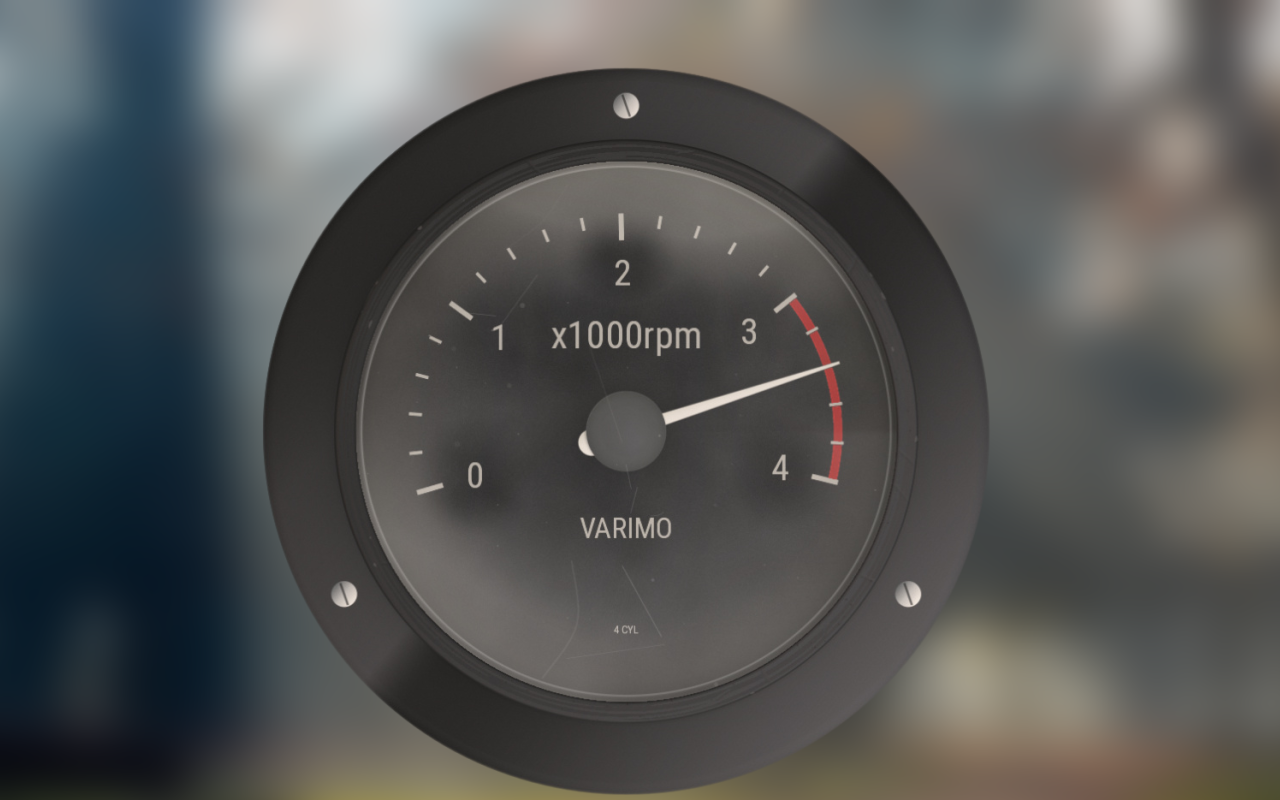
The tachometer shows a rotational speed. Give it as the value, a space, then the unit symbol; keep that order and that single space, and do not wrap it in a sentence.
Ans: 3400 rpm
